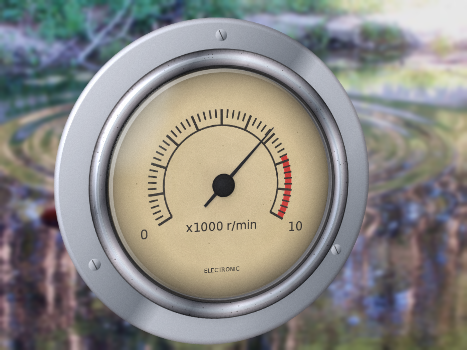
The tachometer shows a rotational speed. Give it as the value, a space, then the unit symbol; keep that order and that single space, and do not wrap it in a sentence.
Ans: 6800 rpm
